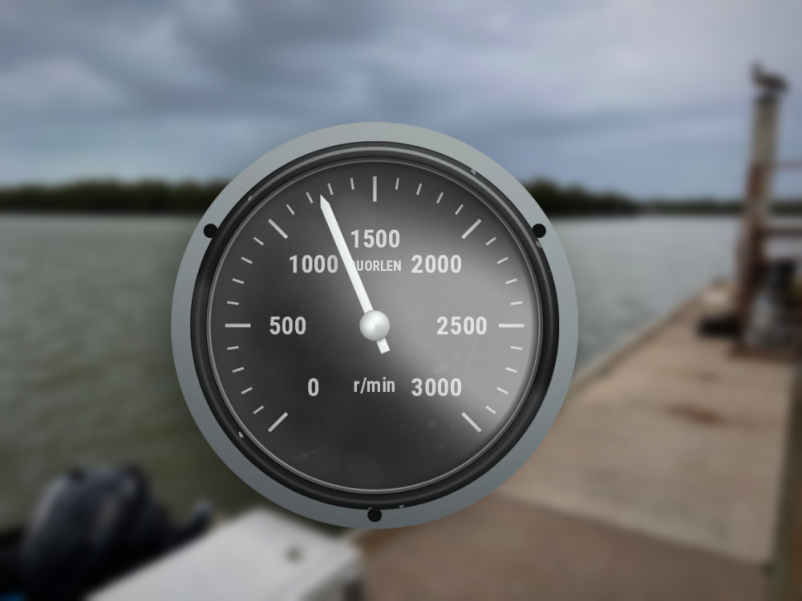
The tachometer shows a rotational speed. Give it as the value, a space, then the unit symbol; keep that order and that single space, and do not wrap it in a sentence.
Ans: 1250 rpm
